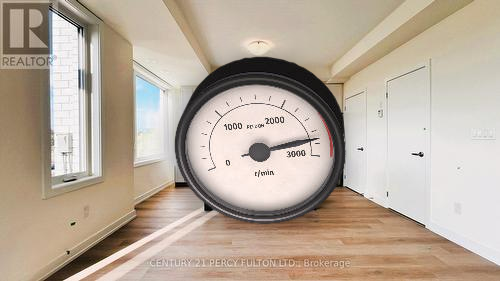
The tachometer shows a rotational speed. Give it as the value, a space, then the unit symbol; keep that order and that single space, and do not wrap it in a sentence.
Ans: 2700 rpm
